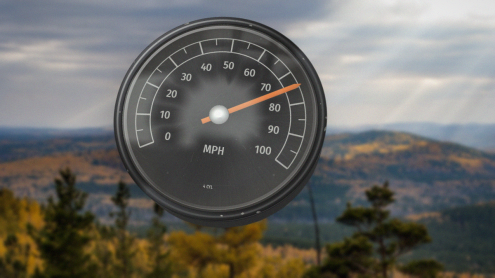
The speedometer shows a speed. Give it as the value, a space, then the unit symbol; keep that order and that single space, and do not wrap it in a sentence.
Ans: 75 mph
